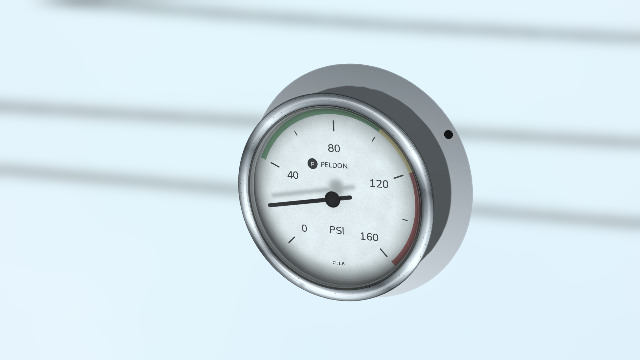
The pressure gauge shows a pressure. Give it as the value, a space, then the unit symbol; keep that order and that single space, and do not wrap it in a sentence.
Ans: 20 psi
